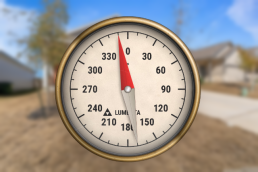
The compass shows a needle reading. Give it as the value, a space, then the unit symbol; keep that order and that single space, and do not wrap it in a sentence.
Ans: 350 °
